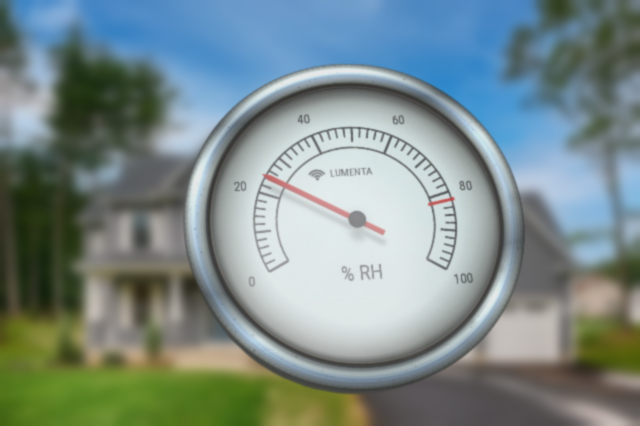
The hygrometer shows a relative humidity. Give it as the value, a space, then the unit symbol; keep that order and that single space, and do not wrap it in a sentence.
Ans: 24 %
